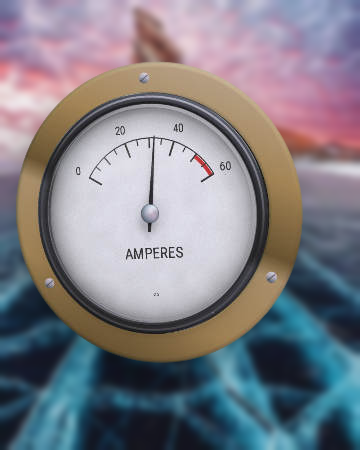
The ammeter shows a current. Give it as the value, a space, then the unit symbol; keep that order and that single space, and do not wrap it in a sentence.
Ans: 32.5 A
